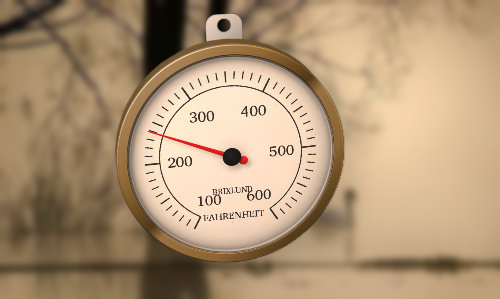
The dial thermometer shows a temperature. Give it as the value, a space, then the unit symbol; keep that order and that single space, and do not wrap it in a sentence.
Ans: 240 °F
